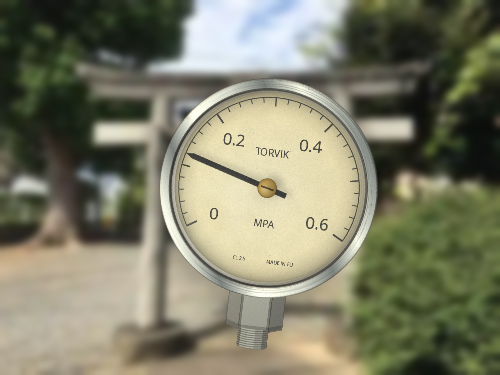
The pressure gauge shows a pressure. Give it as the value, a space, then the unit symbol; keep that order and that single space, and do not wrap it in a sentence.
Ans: 0.12 MPa
